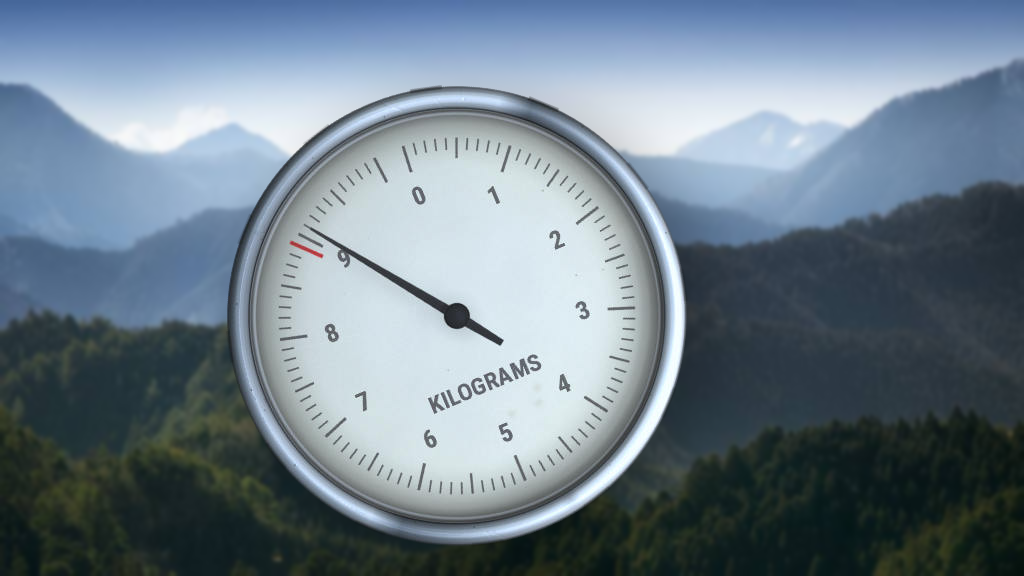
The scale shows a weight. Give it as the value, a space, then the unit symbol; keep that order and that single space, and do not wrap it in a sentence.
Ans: 9.1 kg
